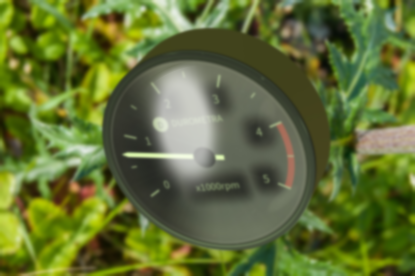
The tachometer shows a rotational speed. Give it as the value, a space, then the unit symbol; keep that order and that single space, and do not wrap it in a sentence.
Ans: 750 rpm
